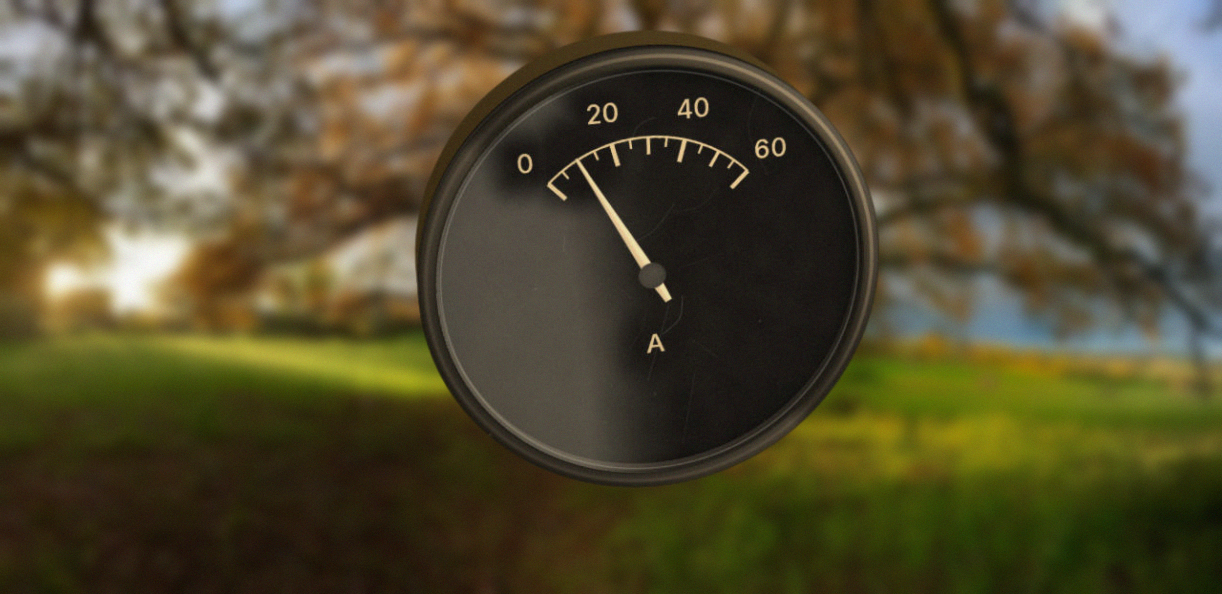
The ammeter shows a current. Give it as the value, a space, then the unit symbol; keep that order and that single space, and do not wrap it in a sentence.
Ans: 10 A
